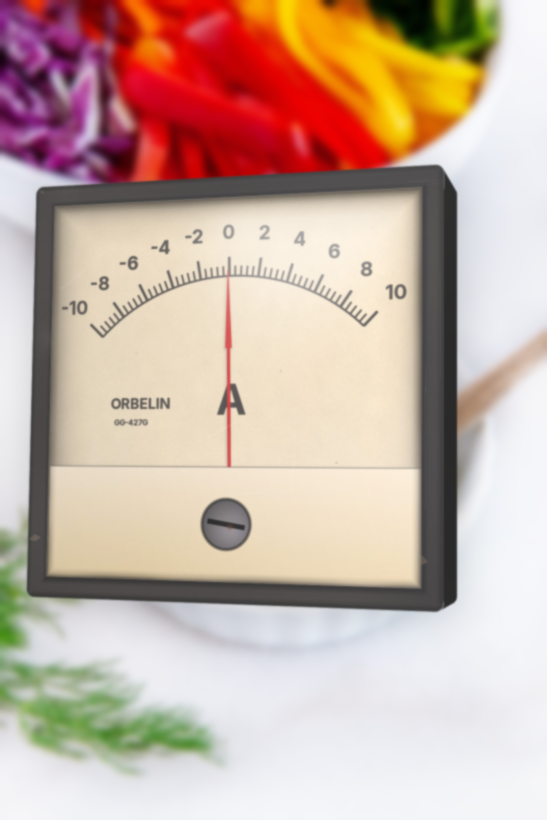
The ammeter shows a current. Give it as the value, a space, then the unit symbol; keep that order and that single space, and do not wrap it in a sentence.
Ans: 0 A
